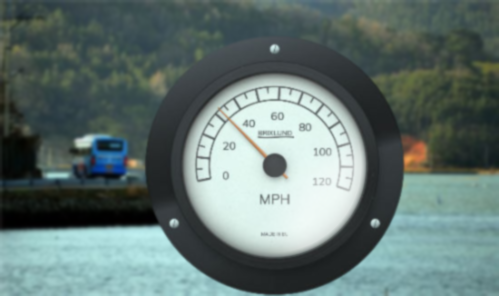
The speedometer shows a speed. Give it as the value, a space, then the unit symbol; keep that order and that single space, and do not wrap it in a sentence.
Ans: 32.5 mph
